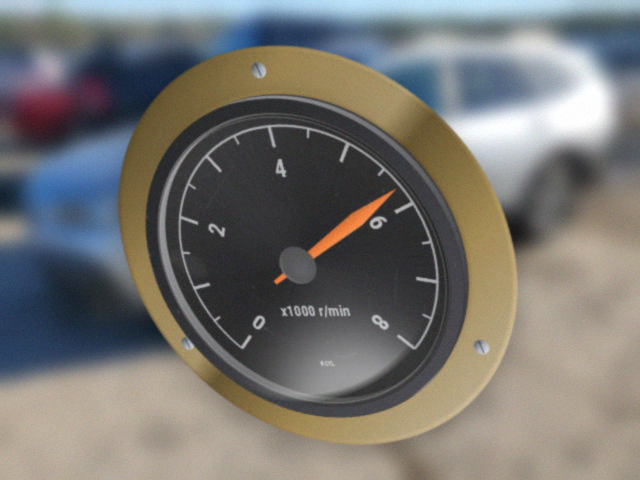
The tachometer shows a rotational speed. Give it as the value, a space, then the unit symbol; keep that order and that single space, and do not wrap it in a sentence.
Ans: 5750 rpm
